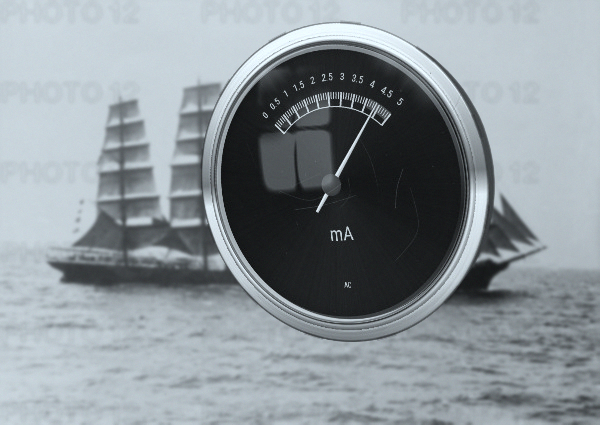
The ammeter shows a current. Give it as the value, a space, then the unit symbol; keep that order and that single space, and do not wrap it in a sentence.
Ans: 4.5 mA
